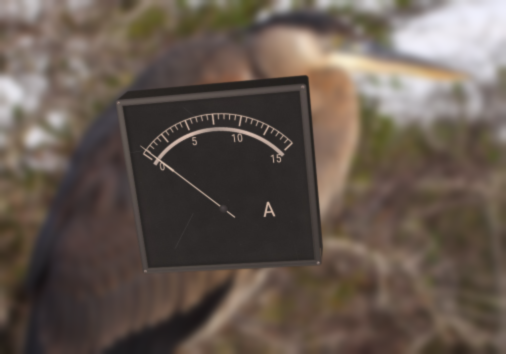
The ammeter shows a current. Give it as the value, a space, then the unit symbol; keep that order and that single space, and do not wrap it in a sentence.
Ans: 0.5 A
